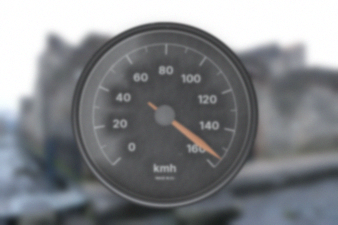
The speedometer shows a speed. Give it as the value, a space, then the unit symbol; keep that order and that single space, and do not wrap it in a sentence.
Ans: 155 km/h
